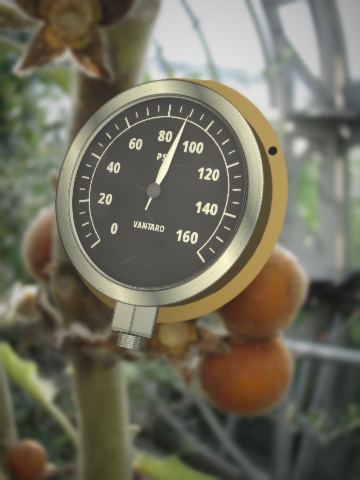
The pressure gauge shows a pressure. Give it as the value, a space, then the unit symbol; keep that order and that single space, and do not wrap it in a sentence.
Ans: 90 psi
